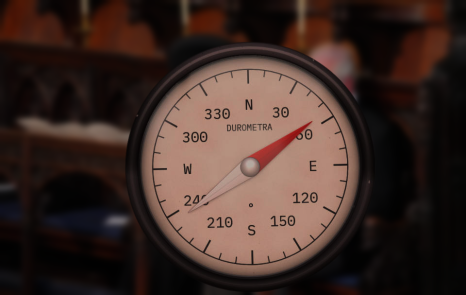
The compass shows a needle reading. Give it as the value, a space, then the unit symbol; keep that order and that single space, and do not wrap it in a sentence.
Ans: 55 °
